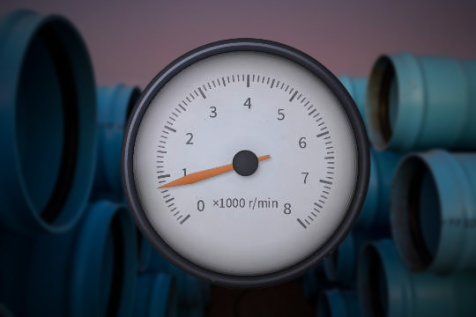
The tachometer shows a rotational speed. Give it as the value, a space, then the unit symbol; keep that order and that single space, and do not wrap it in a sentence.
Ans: 800 rpm
